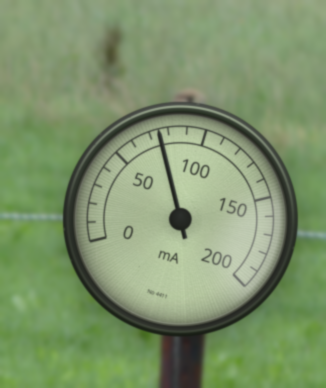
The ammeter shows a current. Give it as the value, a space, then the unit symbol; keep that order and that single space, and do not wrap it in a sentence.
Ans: 75 mA
